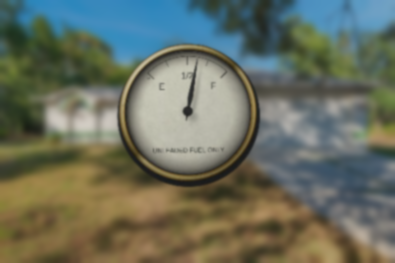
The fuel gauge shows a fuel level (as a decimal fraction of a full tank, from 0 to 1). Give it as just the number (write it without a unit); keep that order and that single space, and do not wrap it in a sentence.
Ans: 0.625
